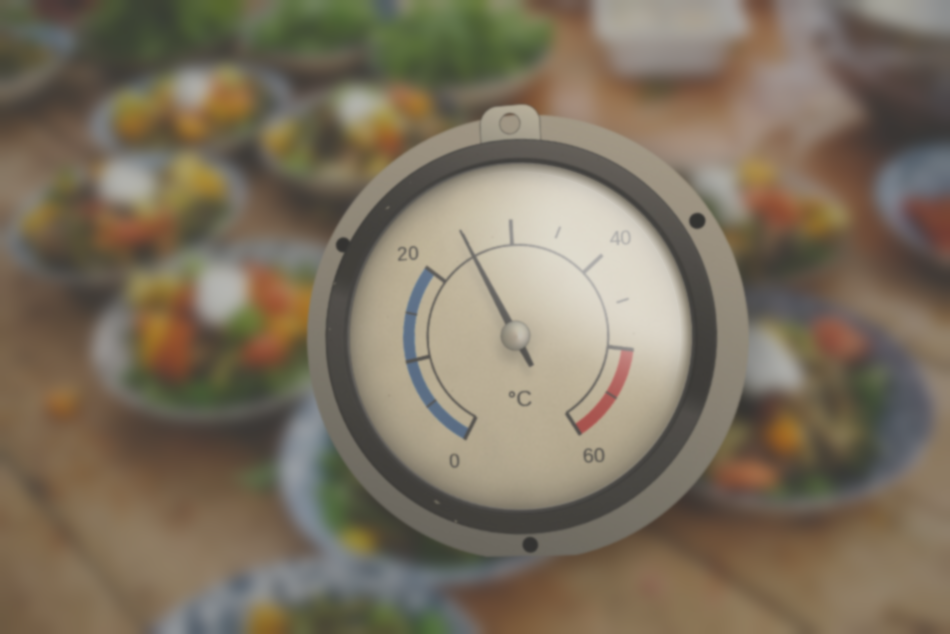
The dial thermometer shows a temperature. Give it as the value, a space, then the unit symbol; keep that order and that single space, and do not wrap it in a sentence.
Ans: 25 °C
